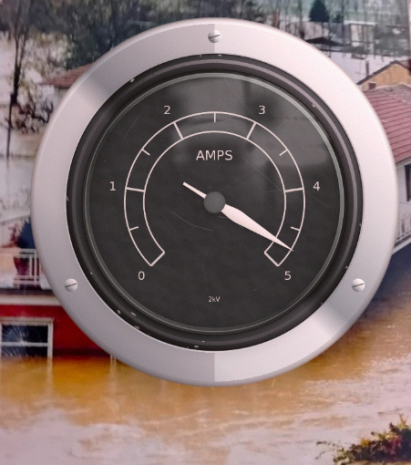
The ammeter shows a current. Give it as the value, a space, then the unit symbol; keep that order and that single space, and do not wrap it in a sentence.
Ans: 4.75 A
